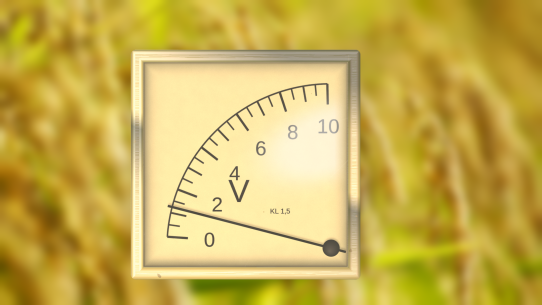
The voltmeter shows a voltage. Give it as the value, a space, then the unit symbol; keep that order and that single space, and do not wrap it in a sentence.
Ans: 1.25 V
